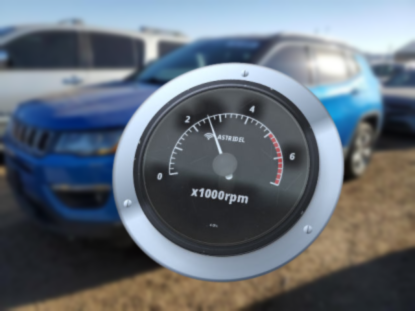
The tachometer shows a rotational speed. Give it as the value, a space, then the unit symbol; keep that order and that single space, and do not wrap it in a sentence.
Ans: 2600 rpm
